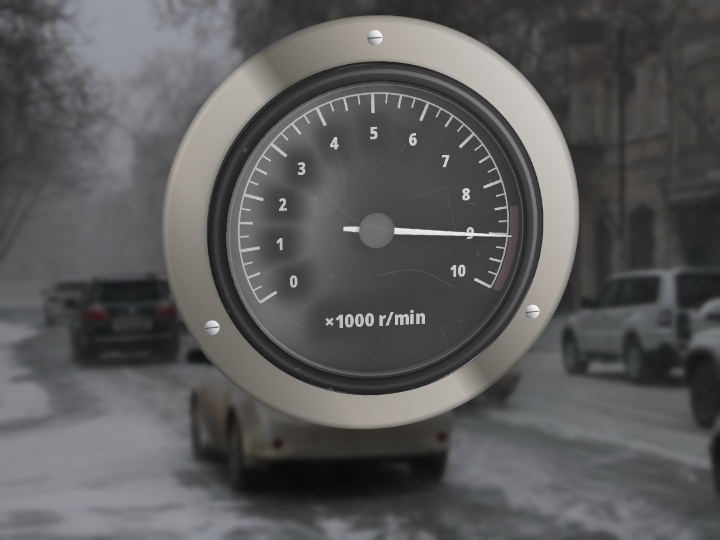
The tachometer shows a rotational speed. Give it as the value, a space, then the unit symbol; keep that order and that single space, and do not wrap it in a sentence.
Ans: 9000 rpm
